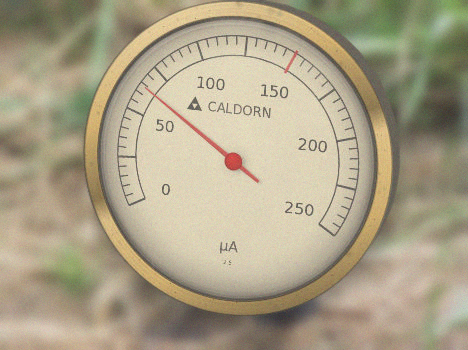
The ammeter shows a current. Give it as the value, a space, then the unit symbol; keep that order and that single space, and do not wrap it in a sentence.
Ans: 65 µA
